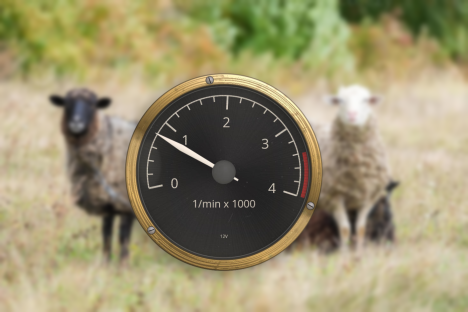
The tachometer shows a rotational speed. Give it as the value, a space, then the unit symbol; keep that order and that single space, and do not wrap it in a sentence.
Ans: 800 rpm
